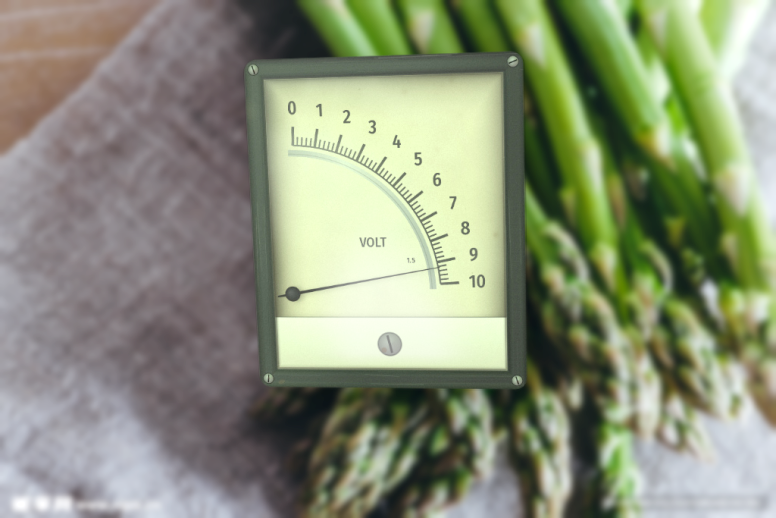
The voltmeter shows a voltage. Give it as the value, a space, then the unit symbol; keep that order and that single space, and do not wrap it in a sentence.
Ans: 9.2 V
